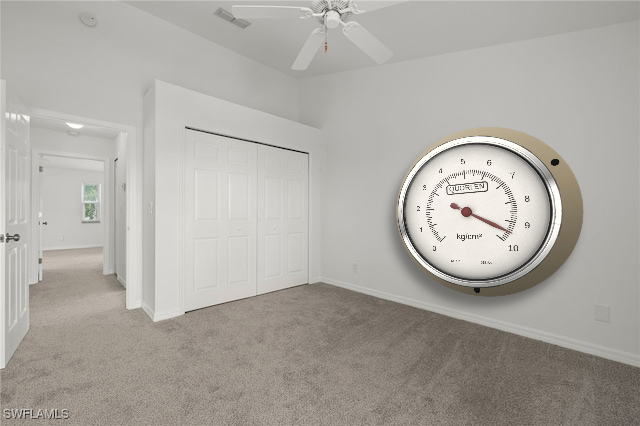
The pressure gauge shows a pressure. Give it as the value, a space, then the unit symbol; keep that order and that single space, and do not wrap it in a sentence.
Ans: 9.5 kg/cm²
